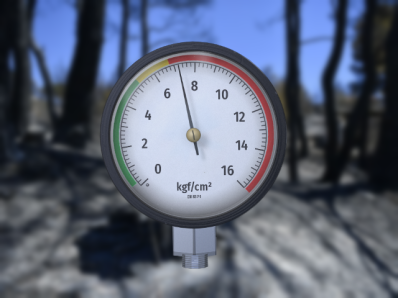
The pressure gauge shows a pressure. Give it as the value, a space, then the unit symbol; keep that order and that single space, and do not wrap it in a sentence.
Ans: 7.2 kg/cm²
